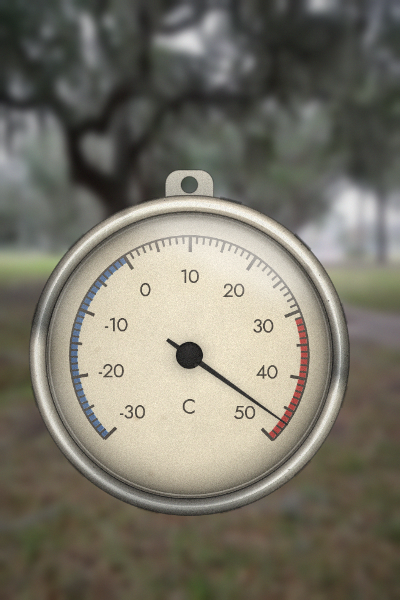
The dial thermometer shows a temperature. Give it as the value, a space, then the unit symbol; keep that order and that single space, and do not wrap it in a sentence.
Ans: 47 °C
